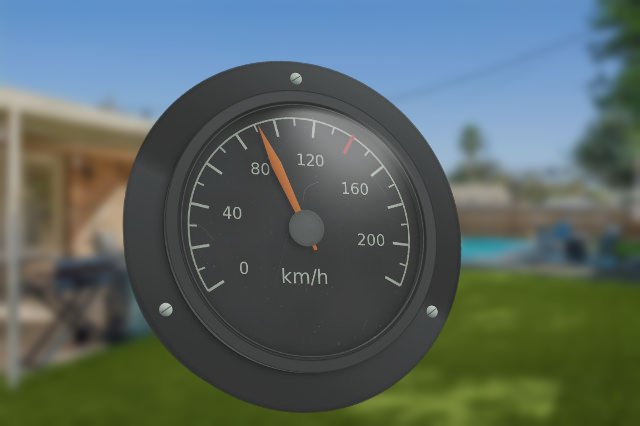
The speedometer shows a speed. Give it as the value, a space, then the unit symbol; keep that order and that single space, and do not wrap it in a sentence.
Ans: 90 km/h
